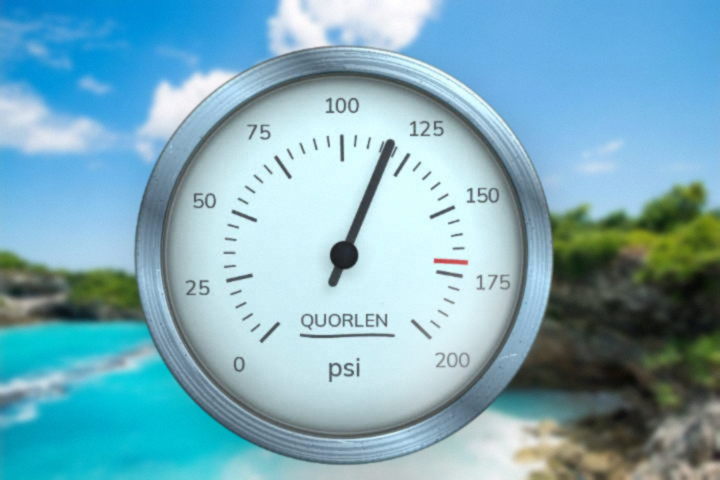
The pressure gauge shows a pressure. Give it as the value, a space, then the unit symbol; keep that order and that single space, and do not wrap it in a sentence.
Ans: 117.5 psi
